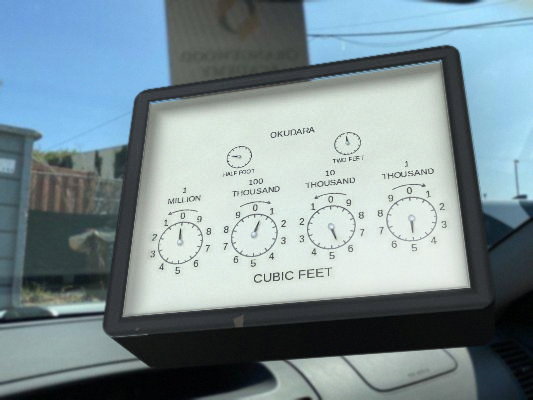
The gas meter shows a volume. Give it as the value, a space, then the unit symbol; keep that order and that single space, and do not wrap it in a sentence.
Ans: 5500 ft³
